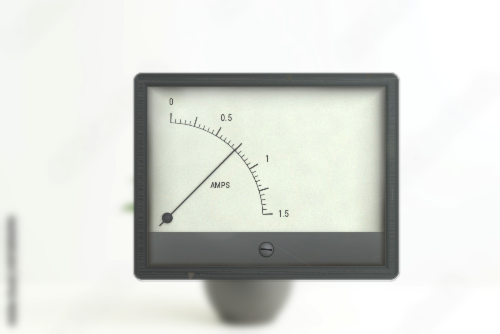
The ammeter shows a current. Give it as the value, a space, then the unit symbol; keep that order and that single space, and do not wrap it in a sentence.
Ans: 0.75 A
